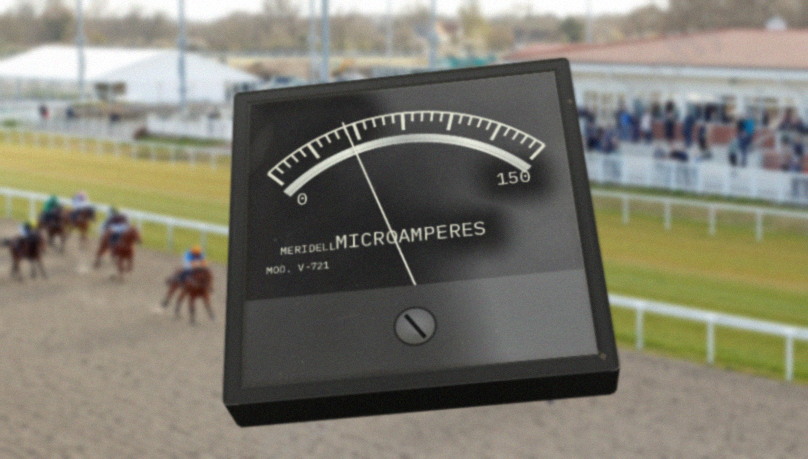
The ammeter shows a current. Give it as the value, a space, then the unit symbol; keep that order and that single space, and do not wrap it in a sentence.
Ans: 45 µA
